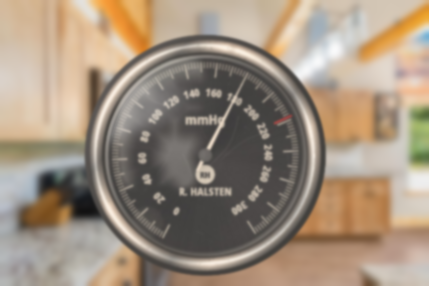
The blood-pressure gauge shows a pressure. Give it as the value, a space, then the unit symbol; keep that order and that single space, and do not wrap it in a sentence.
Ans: 180 mmHg
